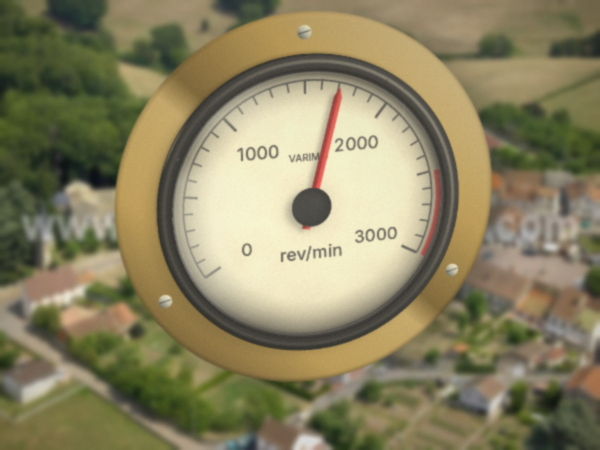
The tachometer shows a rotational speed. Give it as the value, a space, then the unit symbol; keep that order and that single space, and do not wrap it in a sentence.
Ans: 1700 rpm
